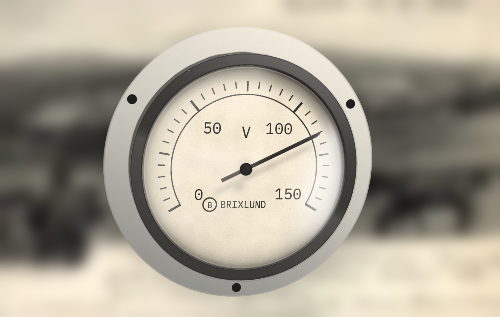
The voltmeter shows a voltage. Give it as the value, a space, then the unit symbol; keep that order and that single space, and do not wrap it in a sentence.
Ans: 115 V
